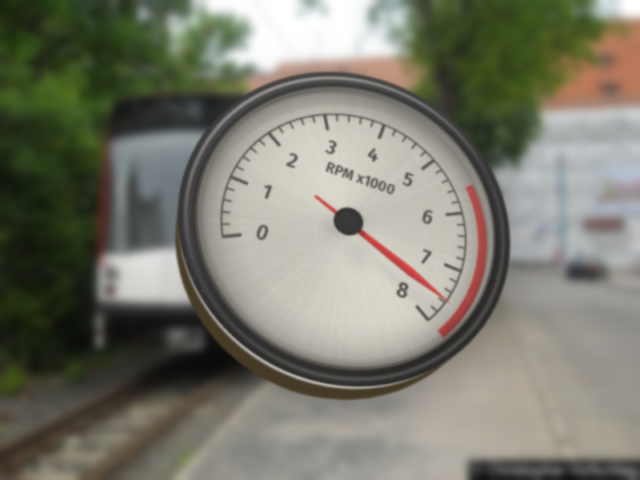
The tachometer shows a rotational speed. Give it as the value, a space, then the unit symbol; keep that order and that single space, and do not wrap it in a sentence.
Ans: 7600 rpm
